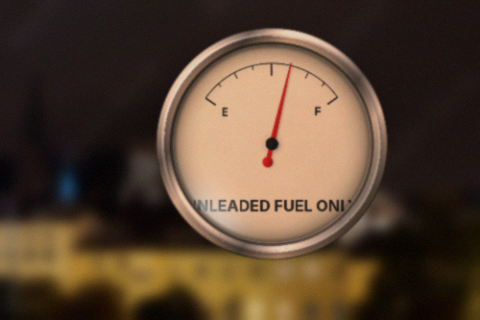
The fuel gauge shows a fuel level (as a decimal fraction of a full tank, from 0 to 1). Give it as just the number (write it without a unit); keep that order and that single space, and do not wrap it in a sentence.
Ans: 0.625
